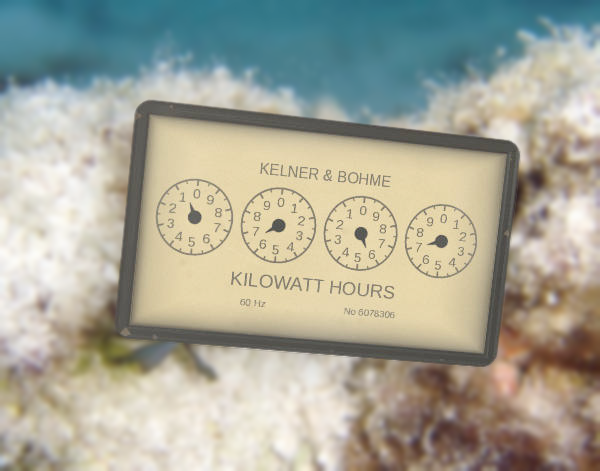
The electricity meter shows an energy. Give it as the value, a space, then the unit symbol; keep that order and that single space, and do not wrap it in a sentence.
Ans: 657 kWh
